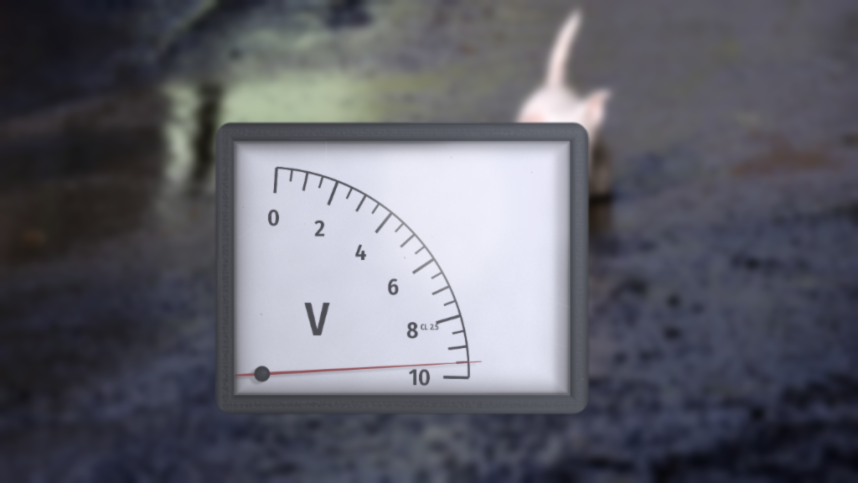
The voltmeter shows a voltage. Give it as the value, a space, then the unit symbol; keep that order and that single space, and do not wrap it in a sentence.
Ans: 9.5 V
